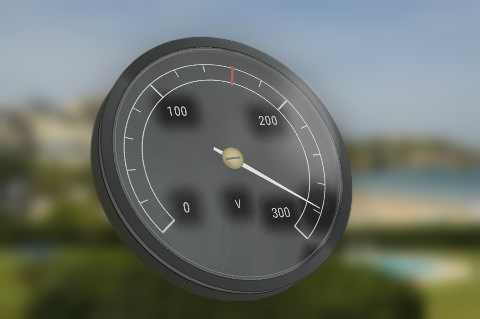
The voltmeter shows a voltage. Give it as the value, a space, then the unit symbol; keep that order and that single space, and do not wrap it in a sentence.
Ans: 280 V
